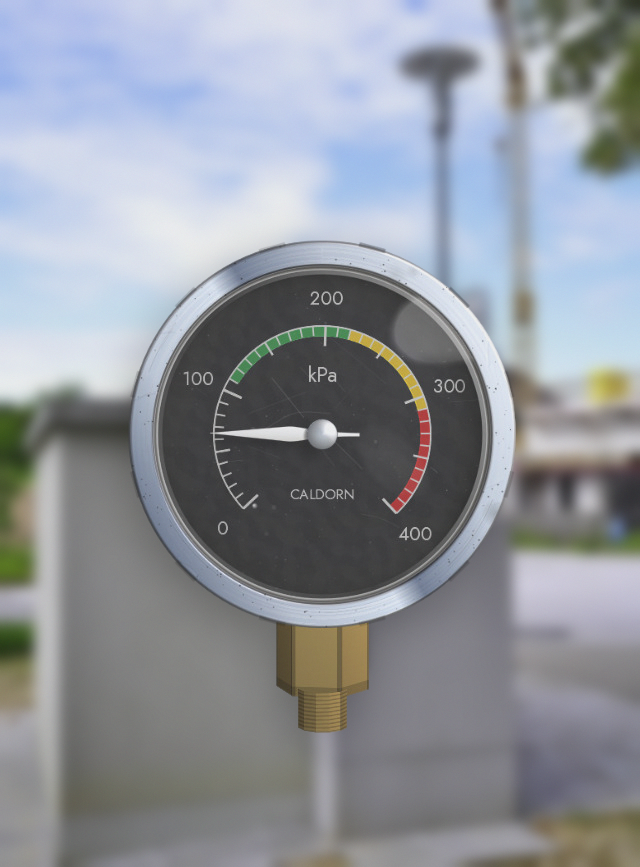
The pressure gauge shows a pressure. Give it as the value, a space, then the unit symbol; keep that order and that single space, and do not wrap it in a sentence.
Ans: 65 kPa
